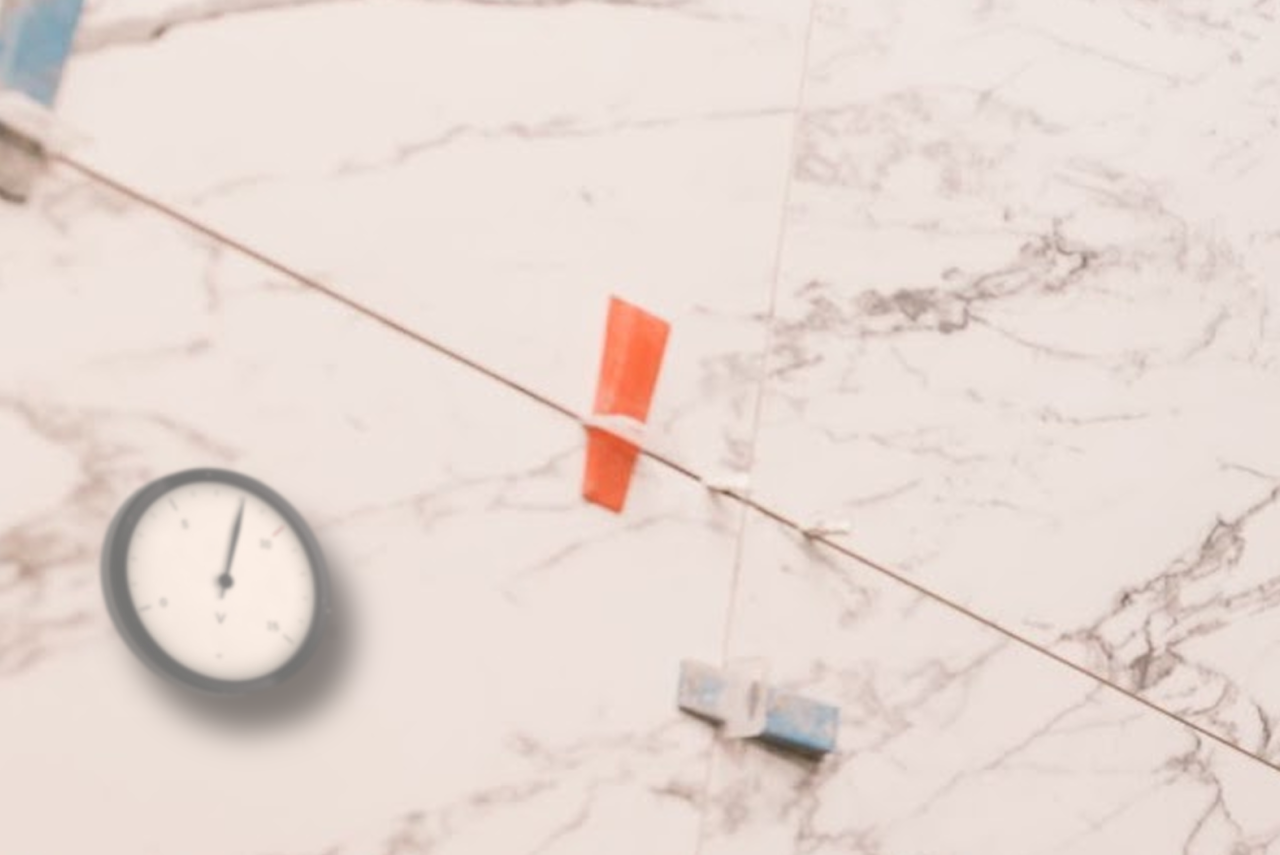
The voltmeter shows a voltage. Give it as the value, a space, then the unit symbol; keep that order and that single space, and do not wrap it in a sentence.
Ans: 8 V
